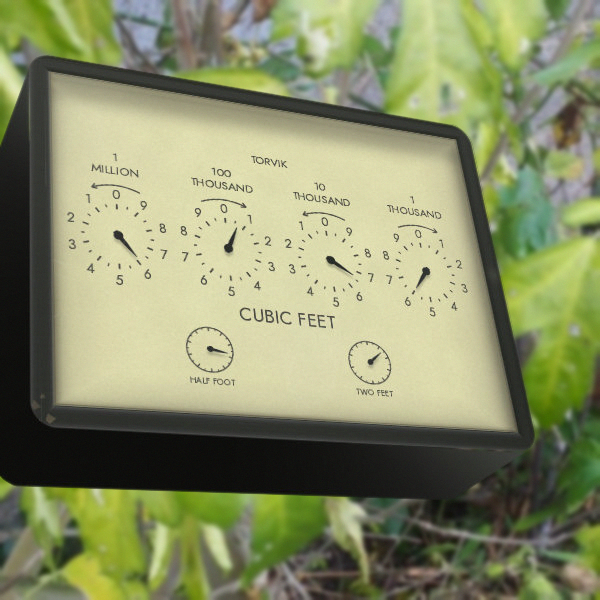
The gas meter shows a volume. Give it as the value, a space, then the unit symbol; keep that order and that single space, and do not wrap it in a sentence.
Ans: 606600 ft³
